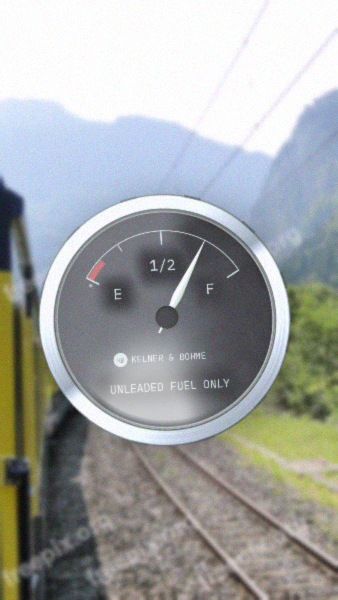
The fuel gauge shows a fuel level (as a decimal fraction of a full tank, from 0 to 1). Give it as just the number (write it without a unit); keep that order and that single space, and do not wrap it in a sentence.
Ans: 0.75
